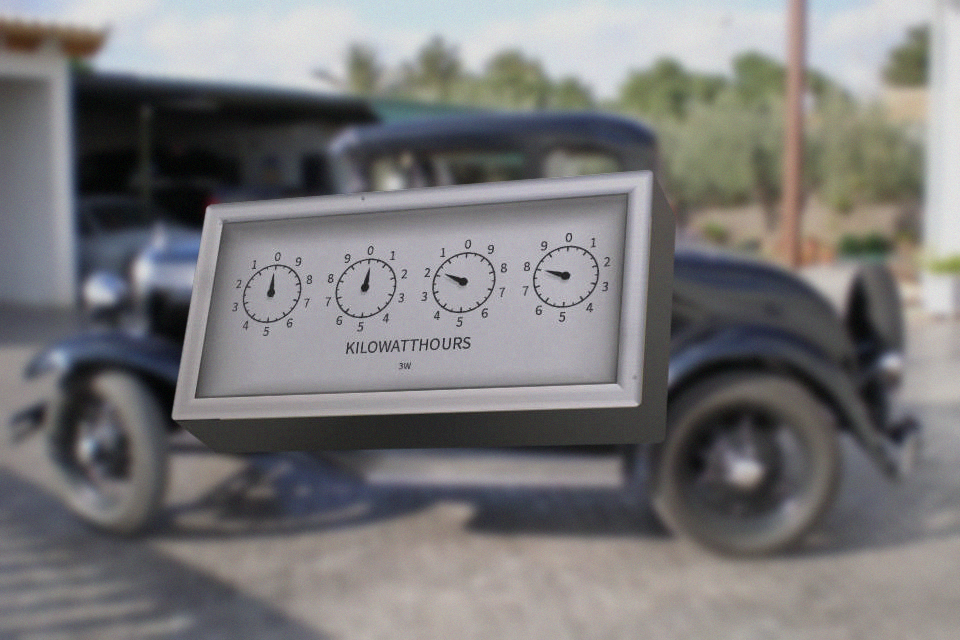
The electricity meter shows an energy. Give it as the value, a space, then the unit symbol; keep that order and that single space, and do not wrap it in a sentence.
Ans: 18 kWh
